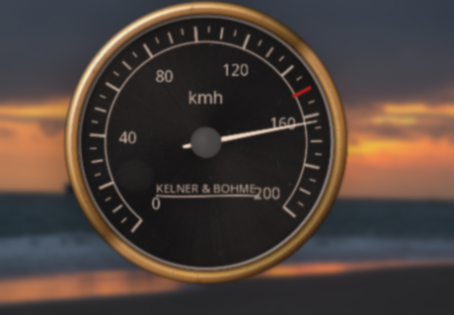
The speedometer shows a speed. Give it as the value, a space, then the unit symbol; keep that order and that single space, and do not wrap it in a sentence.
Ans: 162.5 km/h
